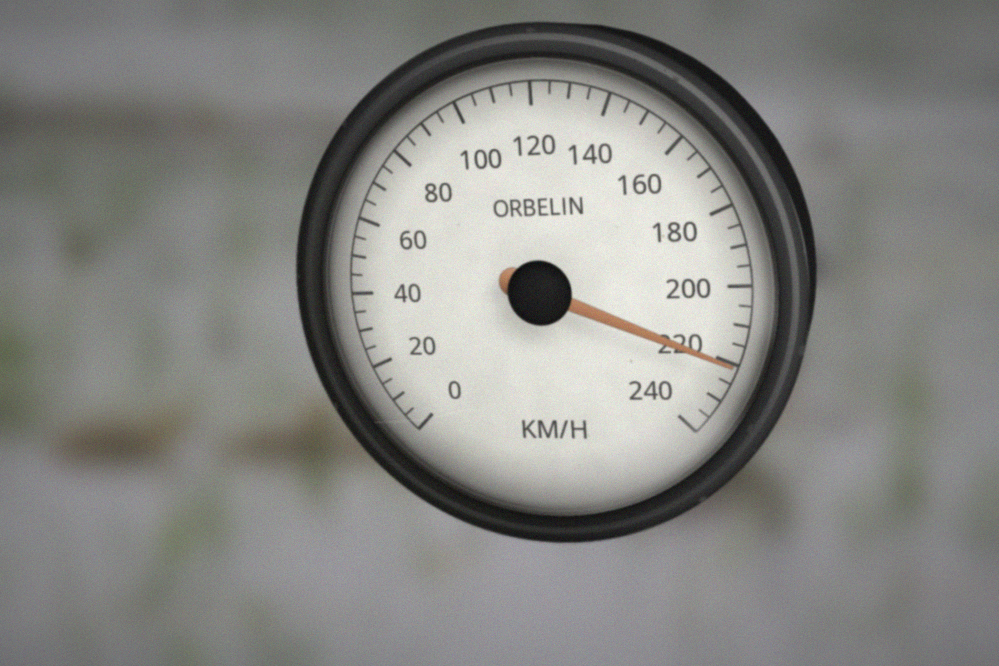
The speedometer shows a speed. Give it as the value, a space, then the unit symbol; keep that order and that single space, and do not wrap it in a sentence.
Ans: 220 km/h
